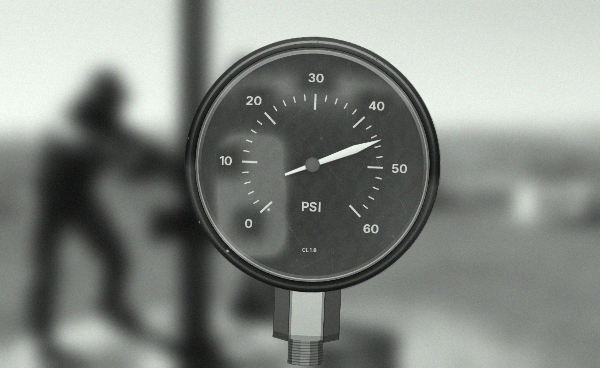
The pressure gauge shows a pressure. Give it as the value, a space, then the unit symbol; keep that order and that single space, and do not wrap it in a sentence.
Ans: 45 psi
